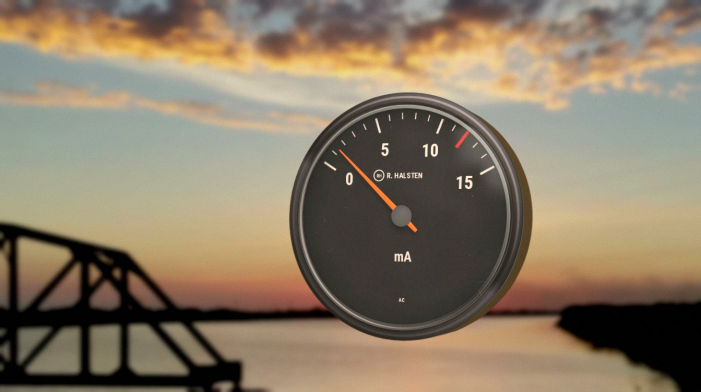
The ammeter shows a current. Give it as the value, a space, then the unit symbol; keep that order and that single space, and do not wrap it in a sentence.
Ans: 1.5 mA
